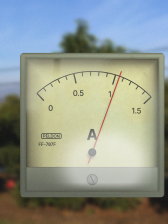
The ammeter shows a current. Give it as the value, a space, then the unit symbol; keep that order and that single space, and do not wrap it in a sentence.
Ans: 1.05 A
